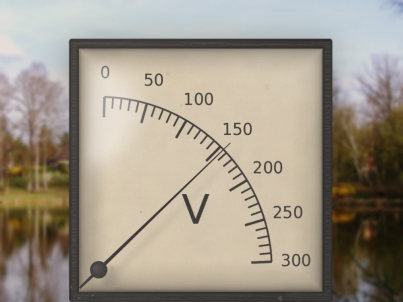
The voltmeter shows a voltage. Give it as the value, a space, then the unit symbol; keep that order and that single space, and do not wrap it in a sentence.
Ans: 155 V
